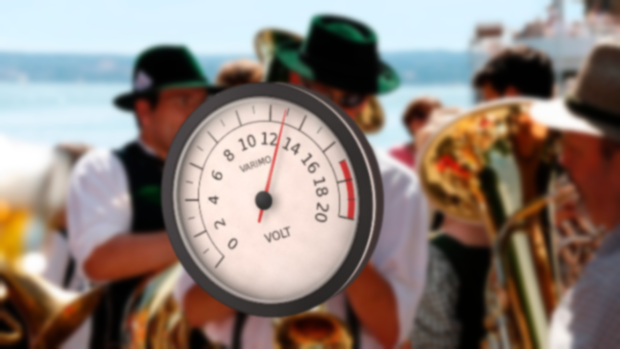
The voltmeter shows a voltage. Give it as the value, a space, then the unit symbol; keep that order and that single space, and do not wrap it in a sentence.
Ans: 13 V
